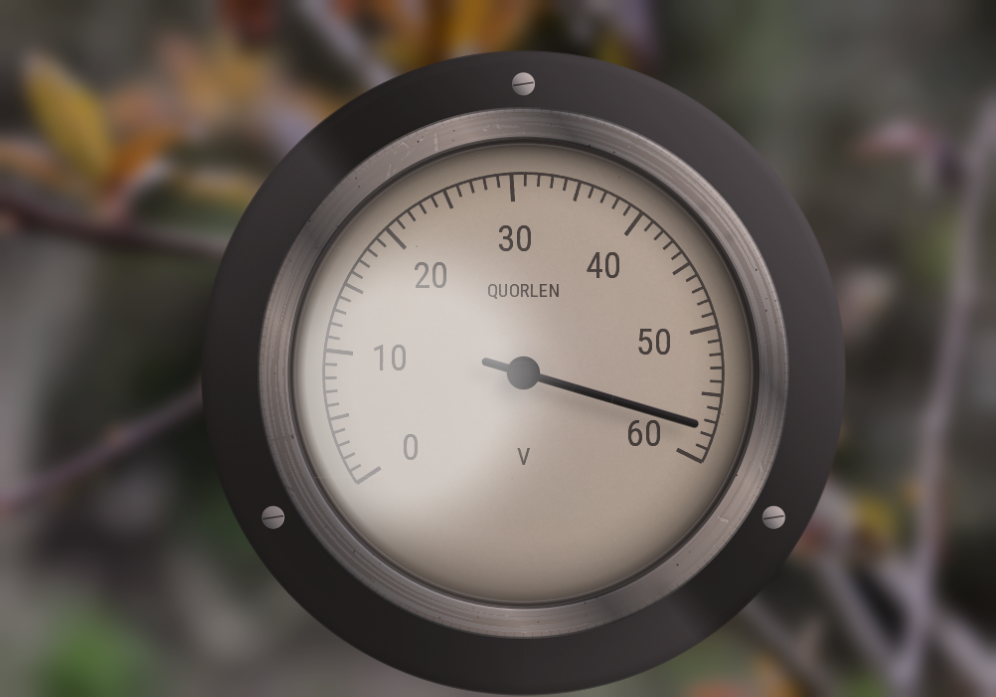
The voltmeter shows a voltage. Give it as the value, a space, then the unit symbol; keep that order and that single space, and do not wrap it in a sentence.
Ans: 57.5 V
